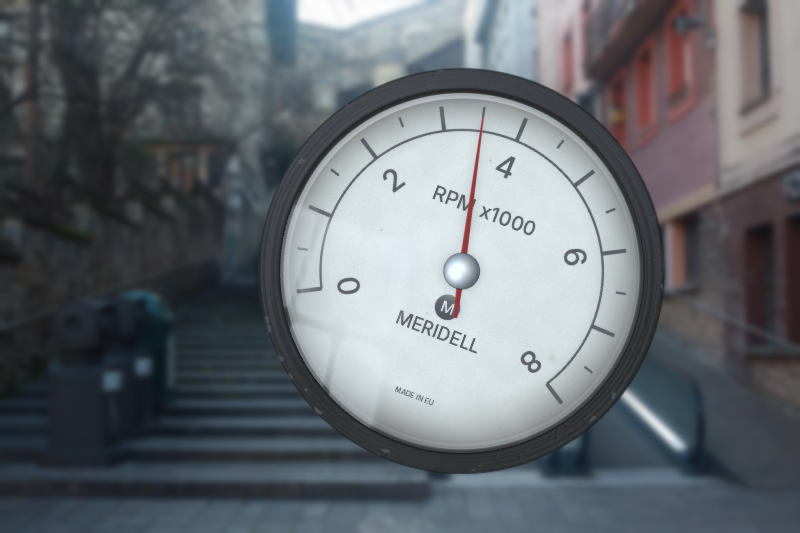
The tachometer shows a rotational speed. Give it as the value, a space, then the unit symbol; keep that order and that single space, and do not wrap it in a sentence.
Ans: 3500 rpm
